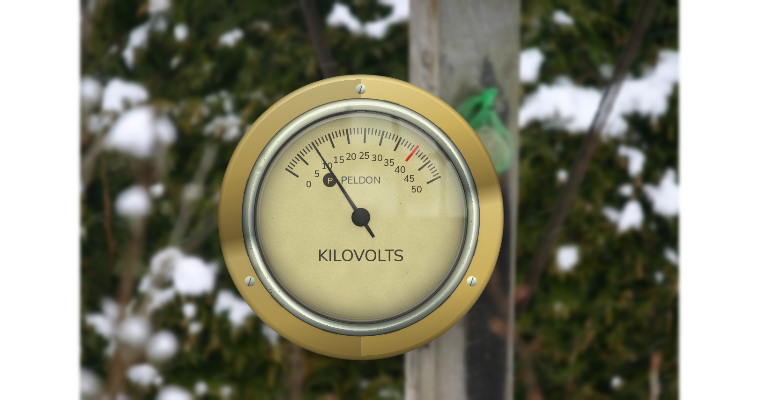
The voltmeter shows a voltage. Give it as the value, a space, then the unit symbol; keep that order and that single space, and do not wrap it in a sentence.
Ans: 10 kV
